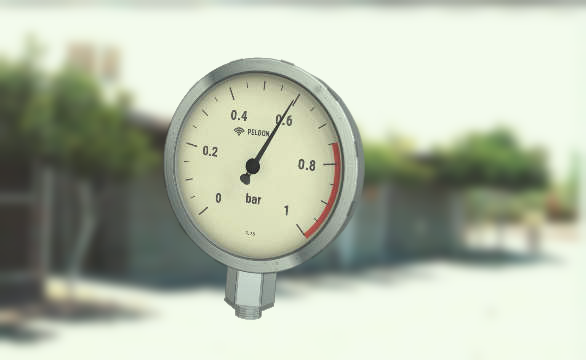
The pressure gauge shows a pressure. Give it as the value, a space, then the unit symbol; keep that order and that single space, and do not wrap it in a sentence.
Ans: 0.6 bar
